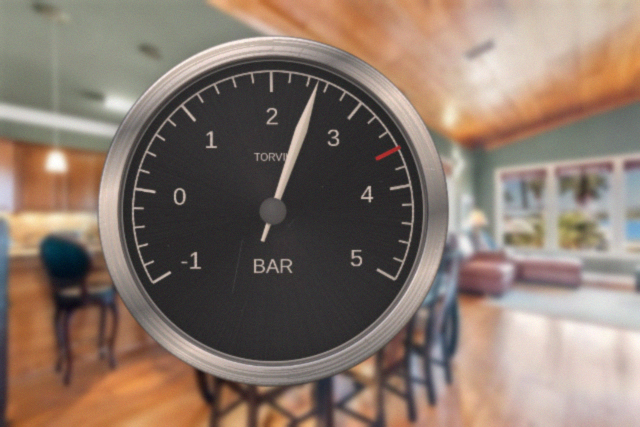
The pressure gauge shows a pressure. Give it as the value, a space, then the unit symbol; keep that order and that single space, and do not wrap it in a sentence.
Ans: 2.5 bar
